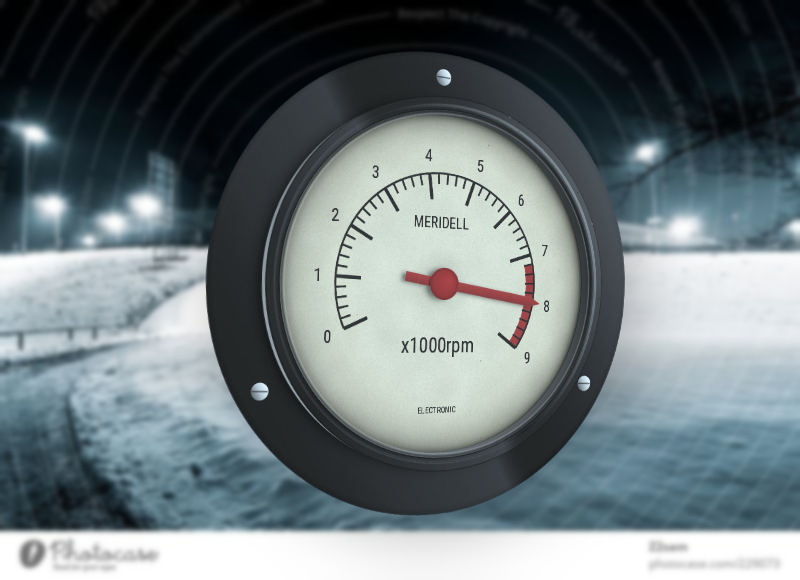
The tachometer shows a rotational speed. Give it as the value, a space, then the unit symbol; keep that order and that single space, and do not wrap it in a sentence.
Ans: 8000 rpm
